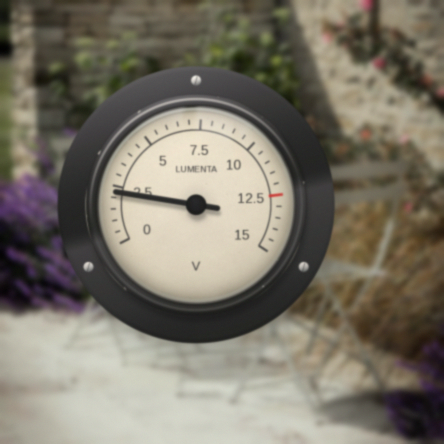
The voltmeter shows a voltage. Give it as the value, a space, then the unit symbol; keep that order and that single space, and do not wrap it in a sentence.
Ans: 2.25 V
